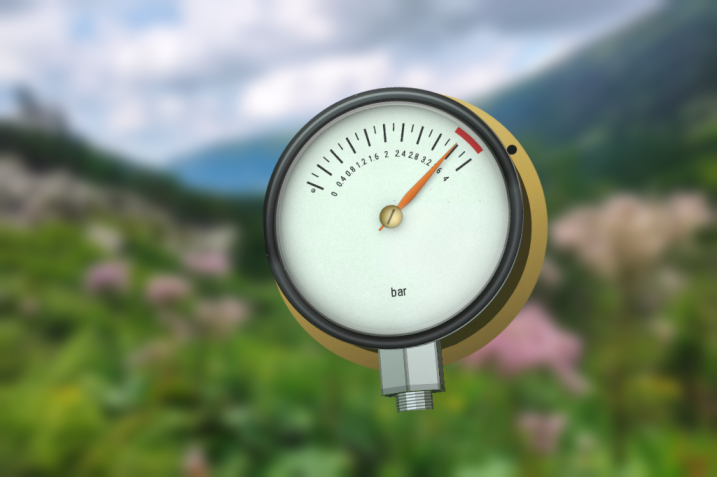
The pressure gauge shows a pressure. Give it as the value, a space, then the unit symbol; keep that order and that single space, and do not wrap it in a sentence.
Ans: 3.6 bar
